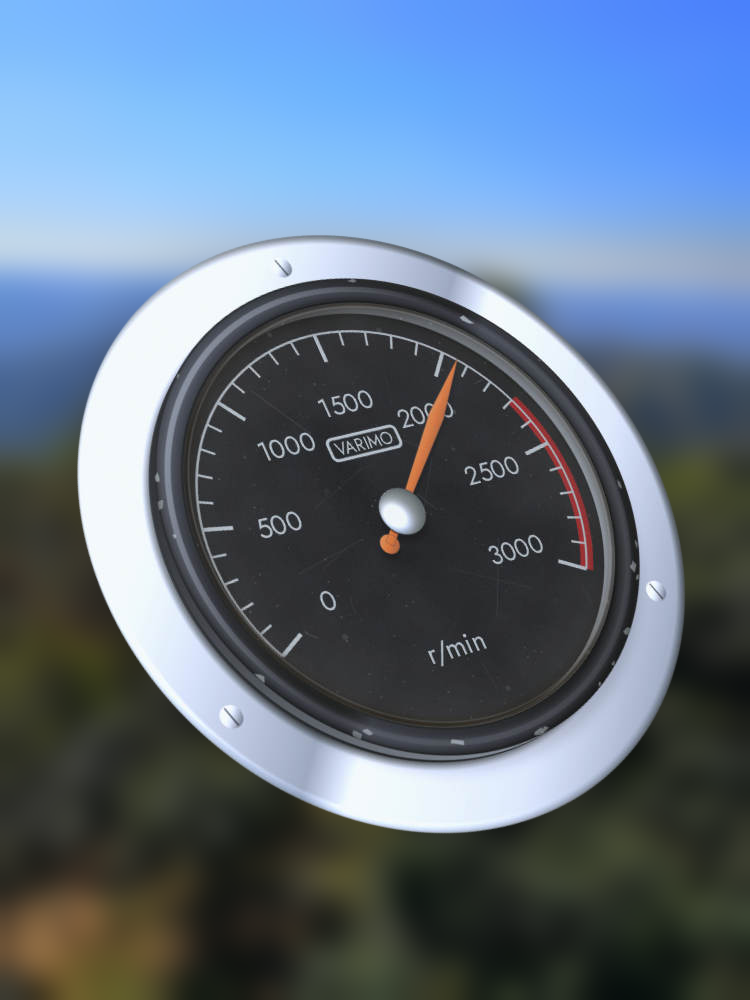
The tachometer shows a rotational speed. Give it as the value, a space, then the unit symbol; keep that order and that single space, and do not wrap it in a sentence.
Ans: 2050 rpm
